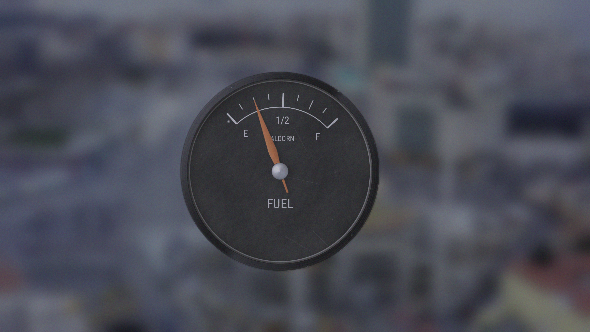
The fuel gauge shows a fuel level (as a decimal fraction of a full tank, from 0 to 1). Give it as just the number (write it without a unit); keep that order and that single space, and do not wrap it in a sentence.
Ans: 0.25
